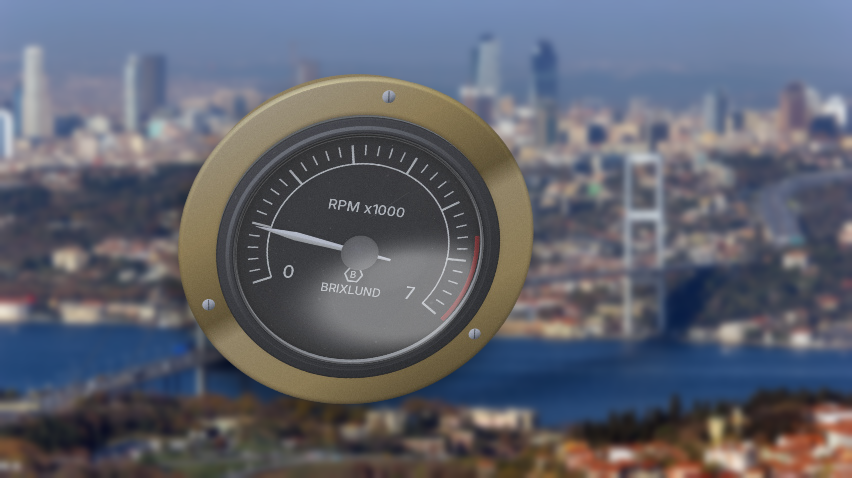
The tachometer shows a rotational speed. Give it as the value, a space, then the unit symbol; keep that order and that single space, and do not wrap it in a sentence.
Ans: 1000 rpm
